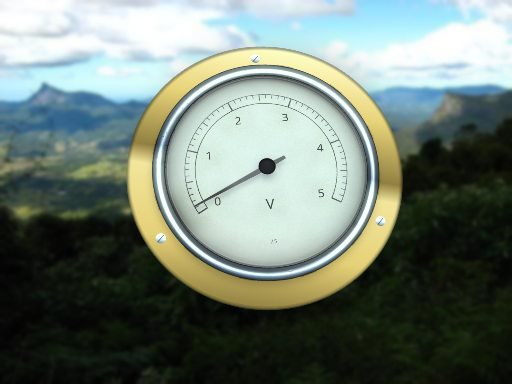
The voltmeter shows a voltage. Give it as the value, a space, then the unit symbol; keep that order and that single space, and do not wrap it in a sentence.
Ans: 0.1 V
